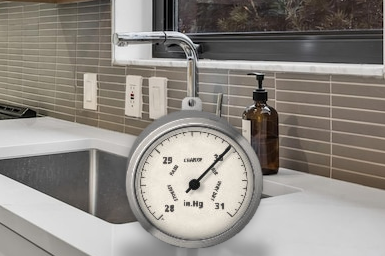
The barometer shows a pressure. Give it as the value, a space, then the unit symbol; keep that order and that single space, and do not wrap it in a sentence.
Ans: 30 inHg
